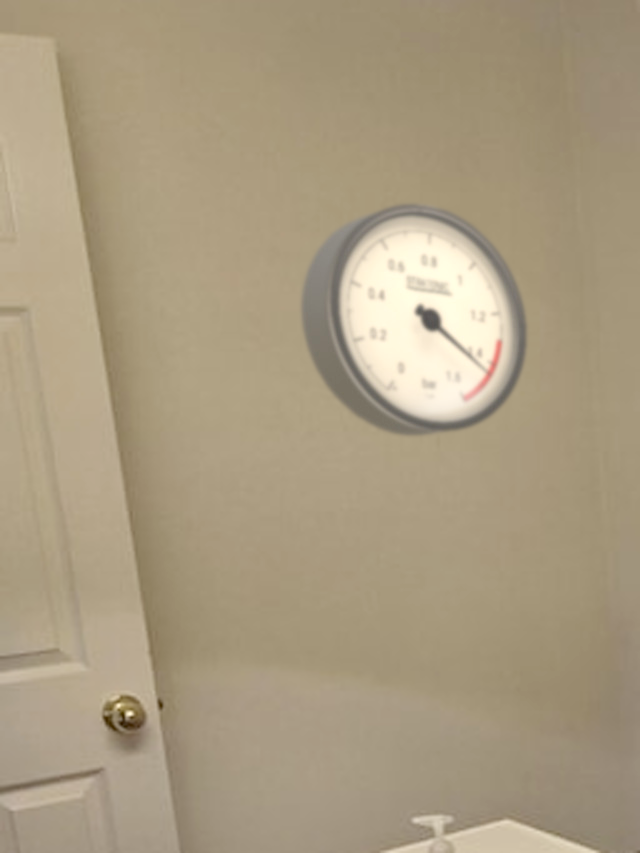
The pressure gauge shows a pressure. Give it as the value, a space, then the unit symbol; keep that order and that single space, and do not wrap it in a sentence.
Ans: 1.45 bar
